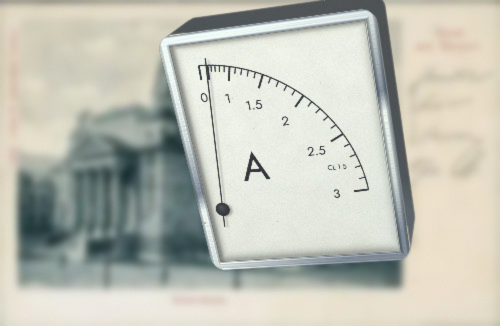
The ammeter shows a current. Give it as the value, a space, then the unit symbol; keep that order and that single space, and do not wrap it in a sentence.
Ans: 0.5 A
